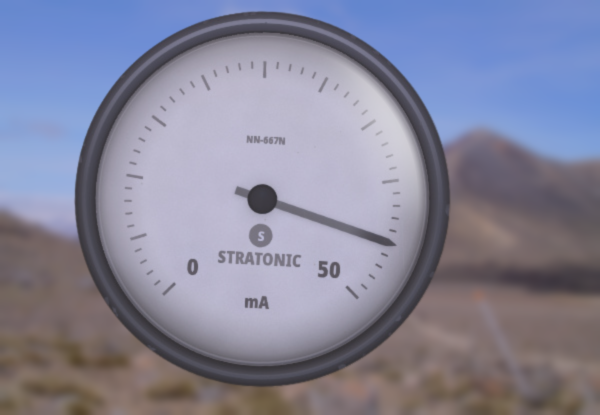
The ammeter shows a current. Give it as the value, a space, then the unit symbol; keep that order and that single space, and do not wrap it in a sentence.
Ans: 45 mA
